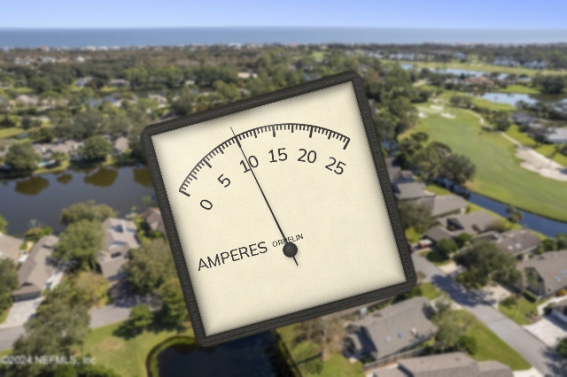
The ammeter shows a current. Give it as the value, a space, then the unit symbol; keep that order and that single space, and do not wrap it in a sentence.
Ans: 10 A
